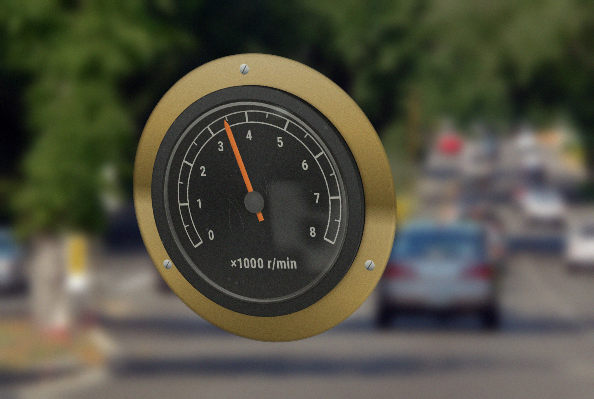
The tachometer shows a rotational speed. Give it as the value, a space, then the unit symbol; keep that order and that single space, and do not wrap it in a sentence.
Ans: 3500 rpm
